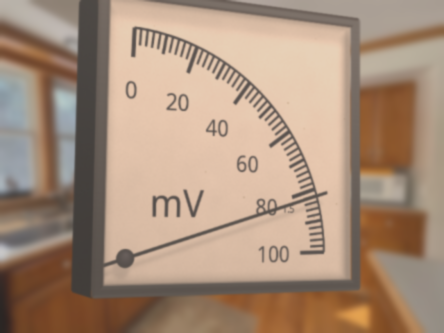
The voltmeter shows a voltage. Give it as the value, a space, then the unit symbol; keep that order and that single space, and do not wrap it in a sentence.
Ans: 82 mV
